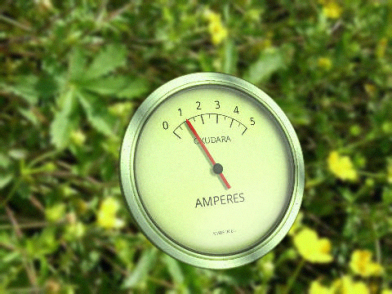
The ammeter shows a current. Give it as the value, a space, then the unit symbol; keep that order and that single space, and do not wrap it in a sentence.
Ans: 1 A
